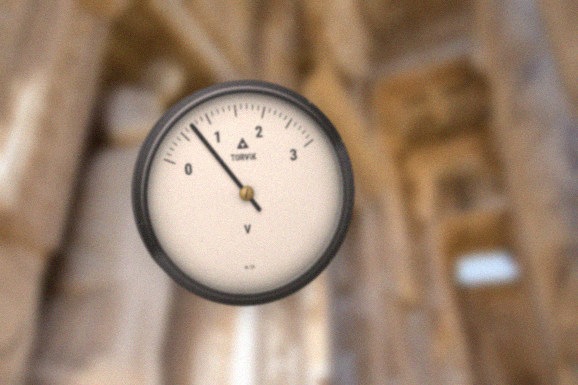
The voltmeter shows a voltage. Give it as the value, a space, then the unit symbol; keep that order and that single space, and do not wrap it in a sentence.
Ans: 0.7 V
